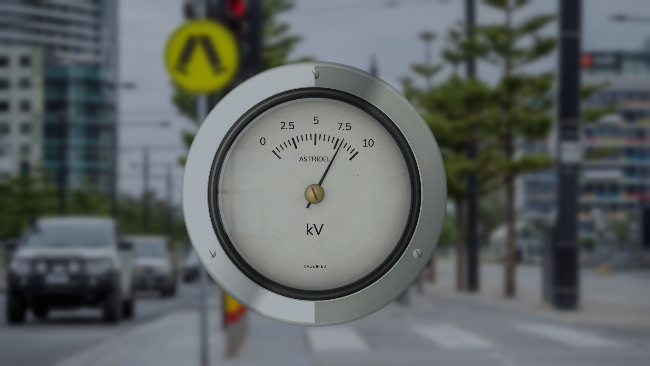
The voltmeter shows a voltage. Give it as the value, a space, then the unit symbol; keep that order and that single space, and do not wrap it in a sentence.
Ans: 8 kV
